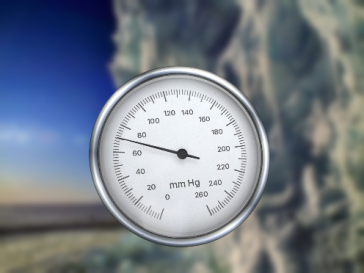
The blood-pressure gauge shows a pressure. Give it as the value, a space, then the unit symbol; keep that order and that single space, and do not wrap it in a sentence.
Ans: 70 mmHg
